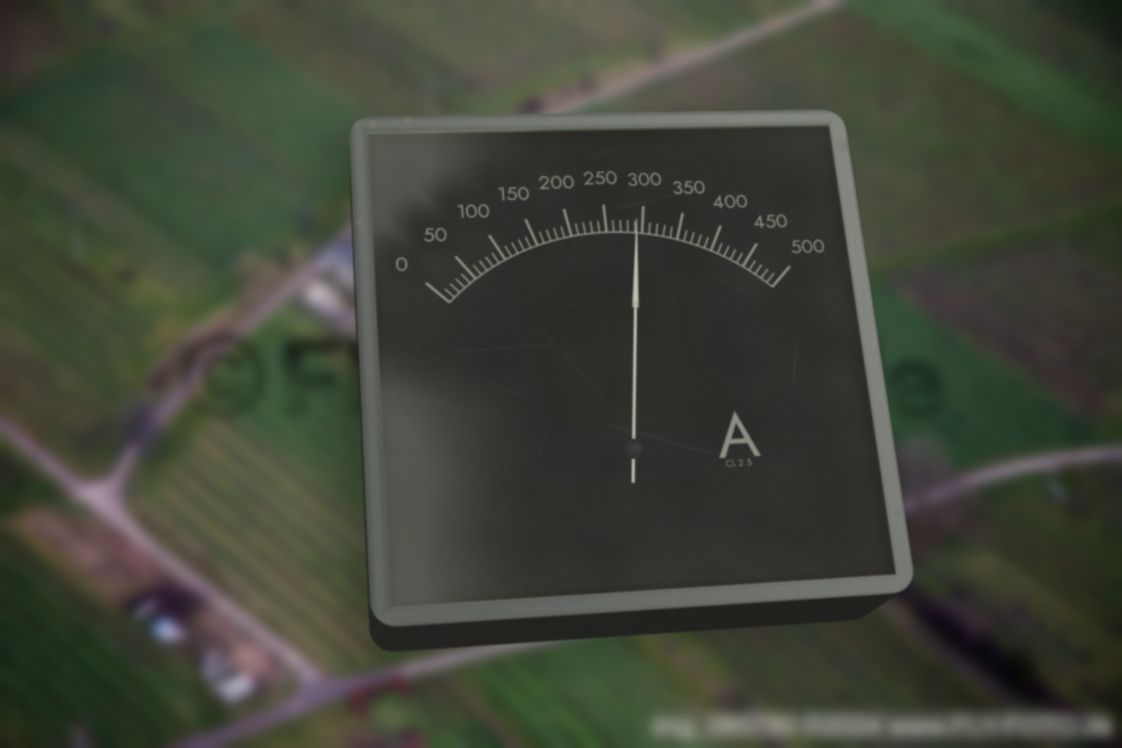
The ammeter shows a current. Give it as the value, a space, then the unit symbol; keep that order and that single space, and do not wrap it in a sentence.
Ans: 290 A
